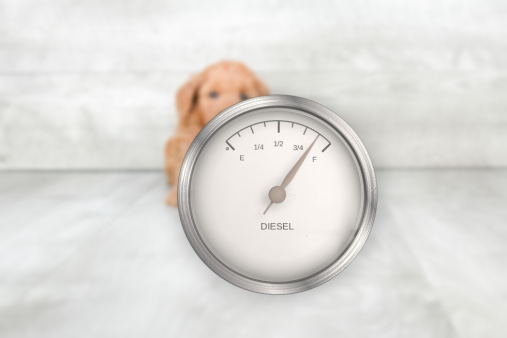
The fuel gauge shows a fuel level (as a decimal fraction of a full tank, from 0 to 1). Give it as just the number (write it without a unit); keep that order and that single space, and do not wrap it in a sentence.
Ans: 0.875
